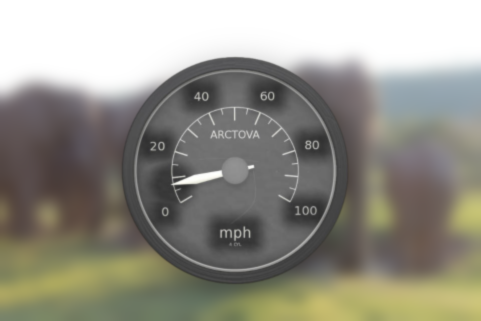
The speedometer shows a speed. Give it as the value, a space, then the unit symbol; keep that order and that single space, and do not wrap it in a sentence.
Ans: 7.5 mph
